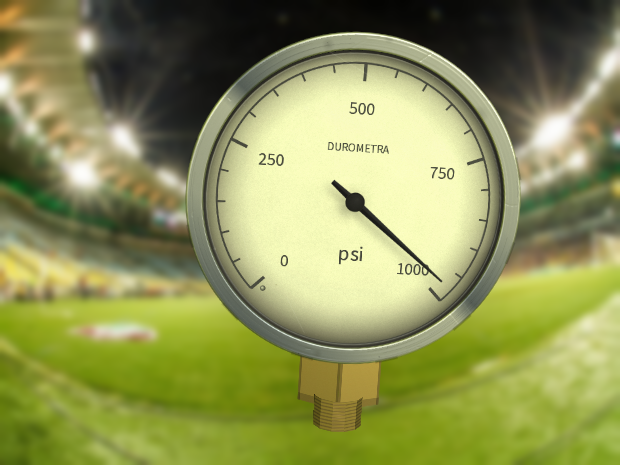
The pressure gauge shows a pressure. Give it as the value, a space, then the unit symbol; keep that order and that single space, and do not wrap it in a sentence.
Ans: 975 psi
